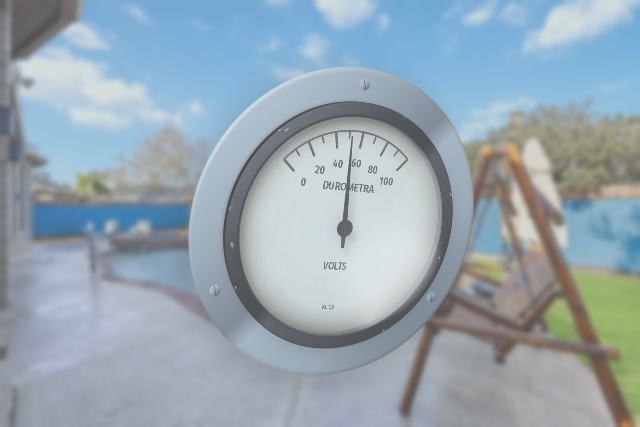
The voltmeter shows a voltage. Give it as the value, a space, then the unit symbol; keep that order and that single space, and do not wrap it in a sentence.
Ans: 50 V
